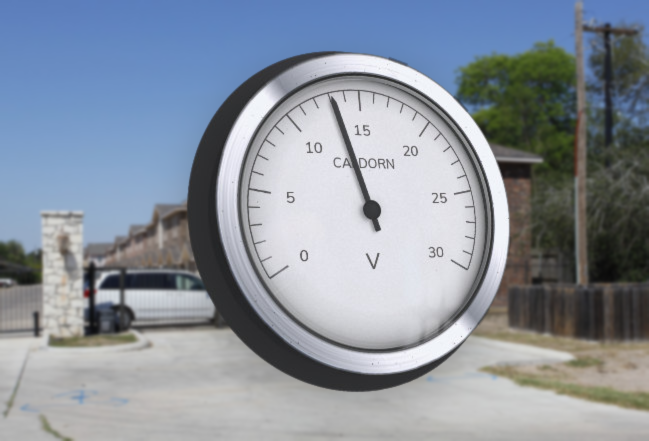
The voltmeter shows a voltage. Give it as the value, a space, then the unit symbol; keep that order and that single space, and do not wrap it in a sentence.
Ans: 13 V
